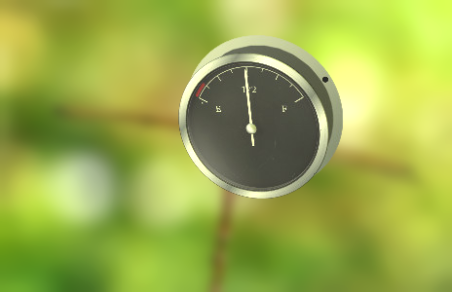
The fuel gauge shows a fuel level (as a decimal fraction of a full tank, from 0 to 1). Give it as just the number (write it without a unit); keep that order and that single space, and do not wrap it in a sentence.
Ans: 0.5
